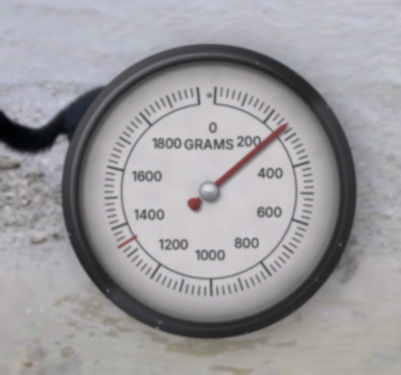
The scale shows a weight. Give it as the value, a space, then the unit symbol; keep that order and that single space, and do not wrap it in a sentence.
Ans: 260 g
